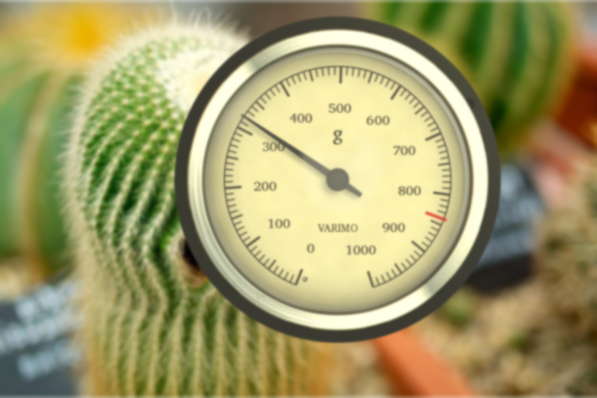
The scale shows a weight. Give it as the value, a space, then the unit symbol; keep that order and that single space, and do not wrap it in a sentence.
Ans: 320 g
